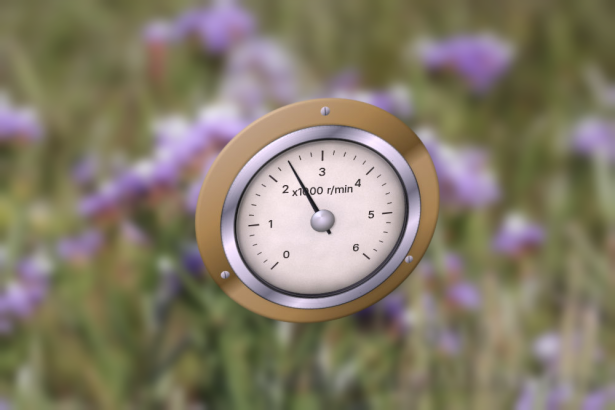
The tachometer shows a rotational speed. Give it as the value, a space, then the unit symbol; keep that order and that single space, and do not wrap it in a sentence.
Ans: 2400 rpm
